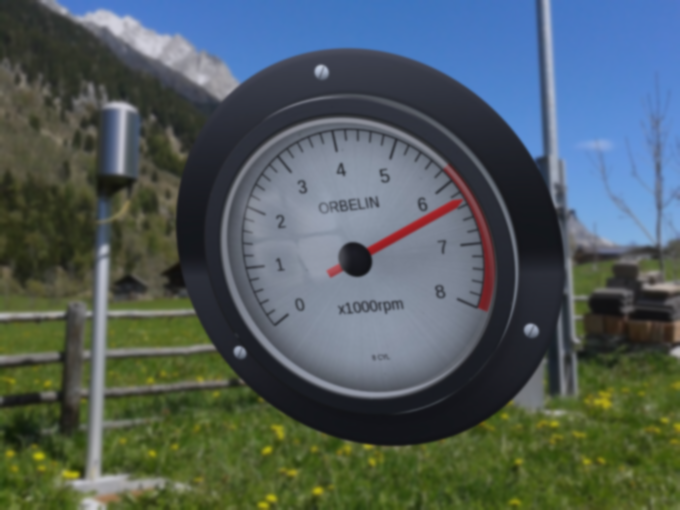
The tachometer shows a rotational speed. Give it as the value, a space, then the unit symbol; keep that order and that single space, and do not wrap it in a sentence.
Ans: 6300 rpm
